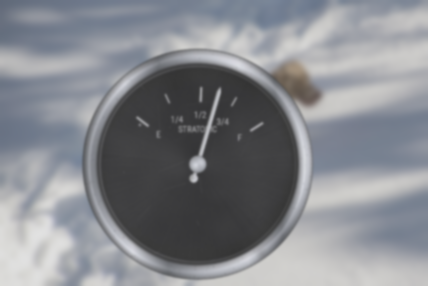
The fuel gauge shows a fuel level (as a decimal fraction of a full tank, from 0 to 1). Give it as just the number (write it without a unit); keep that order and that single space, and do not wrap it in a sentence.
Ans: 0.625
